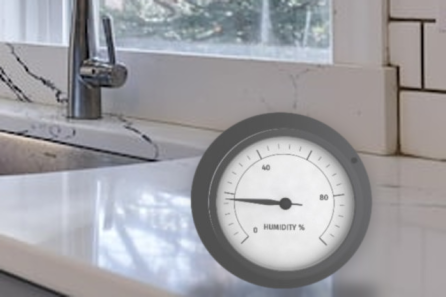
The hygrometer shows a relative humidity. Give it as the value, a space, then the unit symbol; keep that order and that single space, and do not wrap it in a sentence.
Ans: 18 %
